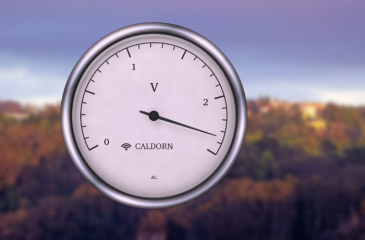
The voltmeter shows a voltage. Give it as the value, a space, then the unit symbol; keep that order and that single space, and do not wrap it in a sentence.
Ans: 2.35 V
